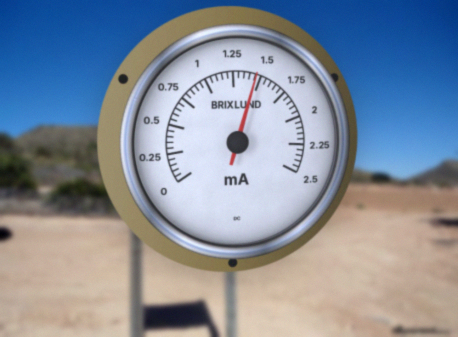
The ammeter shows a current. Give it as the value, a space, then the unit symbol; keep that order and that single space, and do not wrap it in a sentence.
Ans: 1.45 mA
